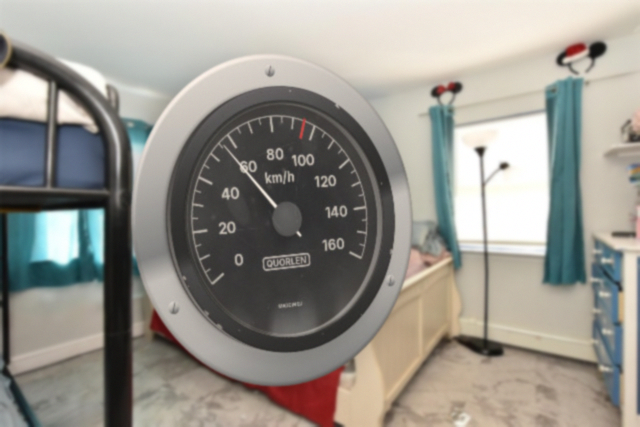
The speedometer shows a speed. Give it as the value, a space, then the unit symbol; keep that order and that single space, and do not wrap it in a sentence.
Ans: 55 km/h
